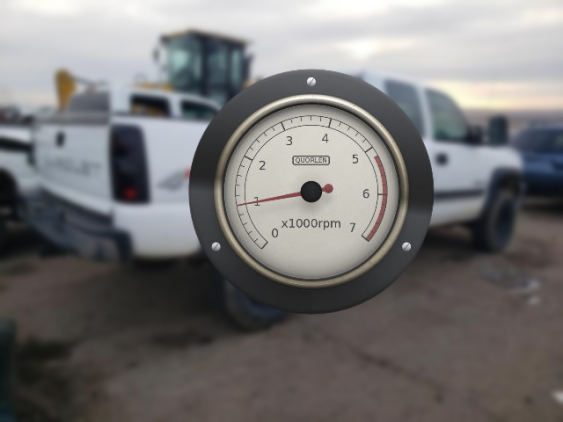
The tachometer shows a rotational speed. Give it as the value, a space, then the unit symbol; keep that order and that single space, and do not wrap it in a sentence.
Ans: 1000 rpm
